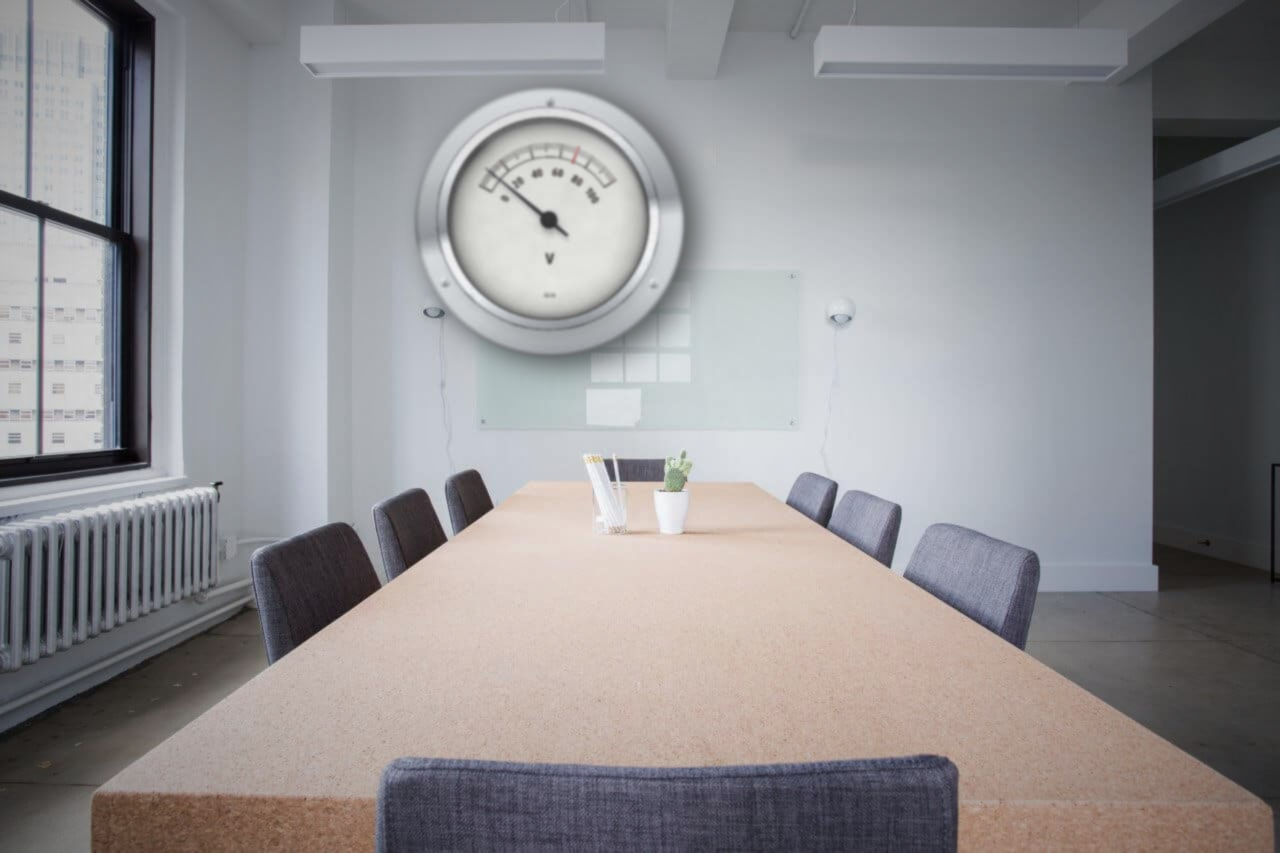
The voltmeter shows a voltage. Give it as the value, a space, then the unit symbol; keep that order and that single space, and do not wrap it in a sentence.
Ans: 10 V
